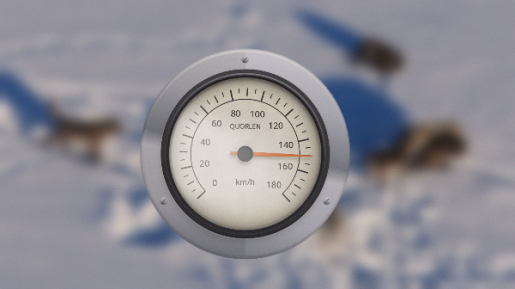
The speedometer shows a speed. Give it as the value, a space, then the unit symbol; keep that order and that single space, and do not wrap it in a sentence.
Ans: 150 km/h
